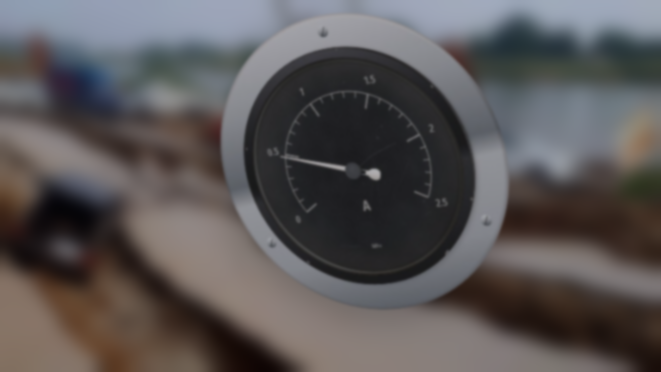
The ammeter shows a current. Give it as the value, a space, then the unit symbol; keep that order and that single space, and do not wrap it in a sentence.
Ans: 0.5 A
